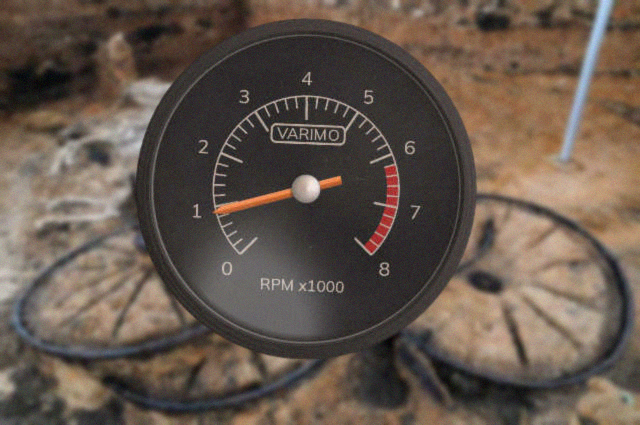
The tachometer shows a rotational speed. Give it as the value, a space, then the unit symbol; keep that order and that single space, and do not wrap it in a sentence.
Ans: 900 rpm
